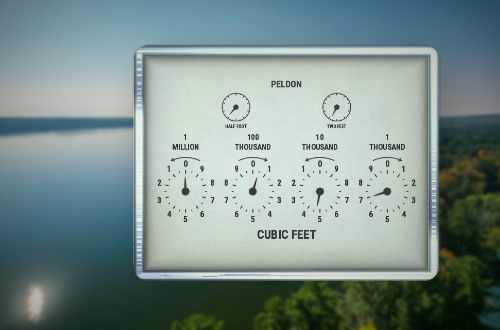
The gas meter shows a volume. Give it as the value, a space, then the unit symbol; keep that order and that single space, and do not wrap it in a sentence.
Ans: 4700 ft³
